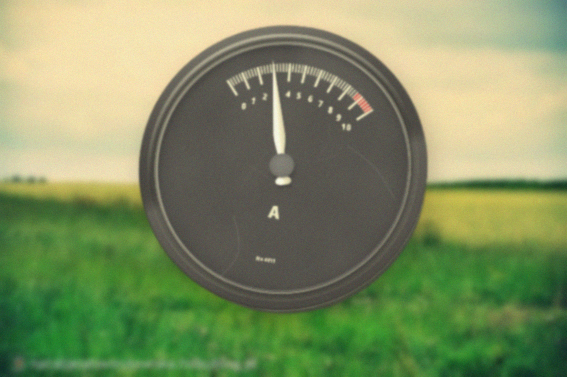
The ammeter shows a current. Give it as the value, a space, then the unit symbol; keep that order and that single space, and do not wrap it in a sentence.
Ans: 3 A
